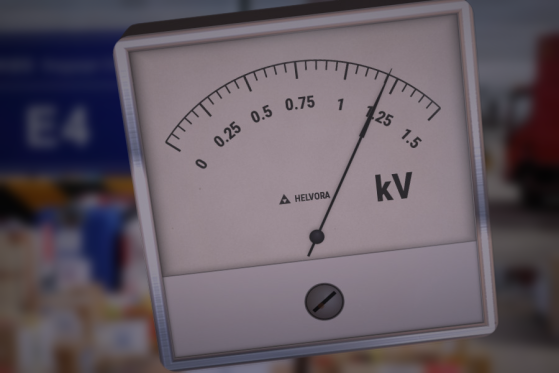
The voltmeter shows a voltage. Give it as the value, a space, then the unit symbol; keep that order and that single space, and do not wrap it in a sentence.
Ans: 1.2 kV
